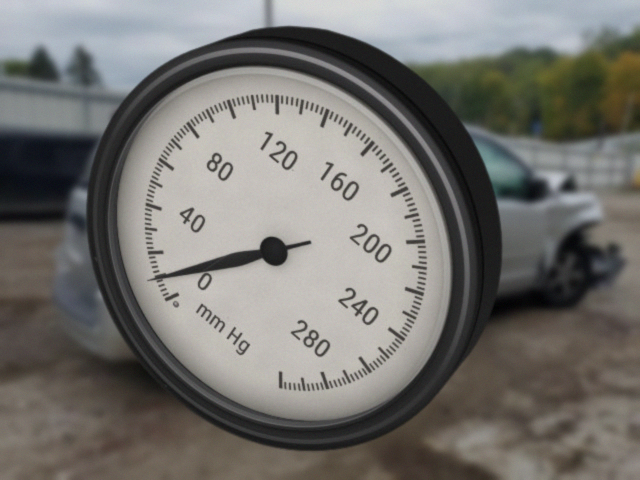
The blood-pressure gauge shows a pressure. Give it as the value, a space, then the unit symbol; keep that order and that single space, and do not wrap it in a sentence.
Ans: 10 mmHg
